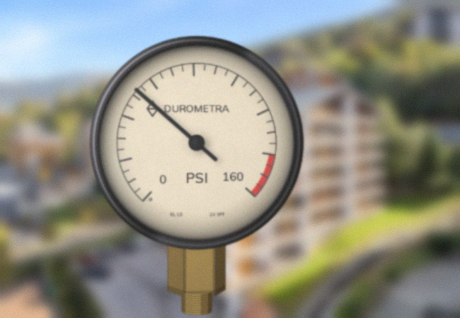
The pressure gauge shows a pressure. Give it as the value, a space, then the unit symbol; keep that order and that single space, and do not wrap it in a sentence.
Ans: 52.5 psi
